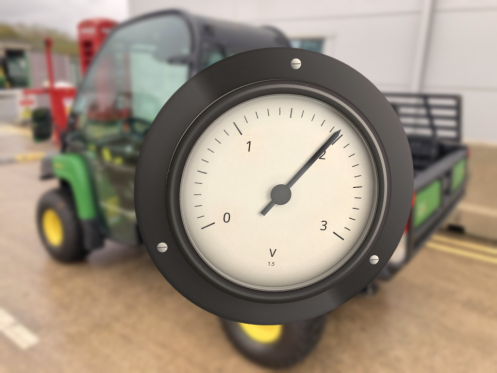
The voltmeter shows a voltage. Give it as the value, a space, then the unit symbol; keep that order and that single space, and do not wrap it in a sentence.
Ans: 1.95 V
